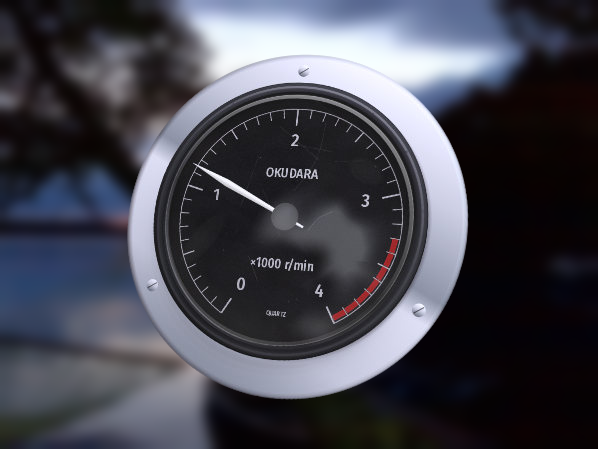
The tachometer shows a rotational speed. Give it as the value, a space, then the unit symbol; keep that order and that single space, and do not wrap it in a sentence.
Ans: 1150 rpm
